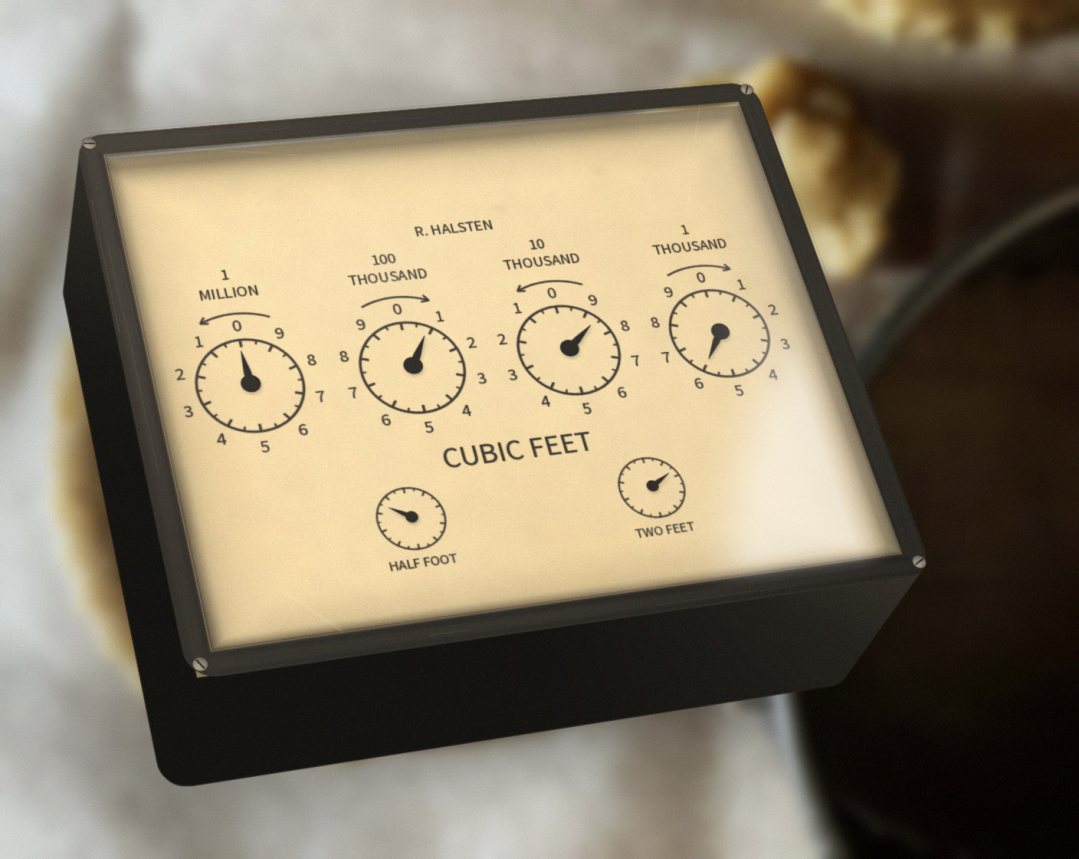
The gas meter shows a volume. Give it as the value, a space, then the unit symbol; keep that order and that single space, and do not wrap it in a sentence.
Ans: 8600 ft³
